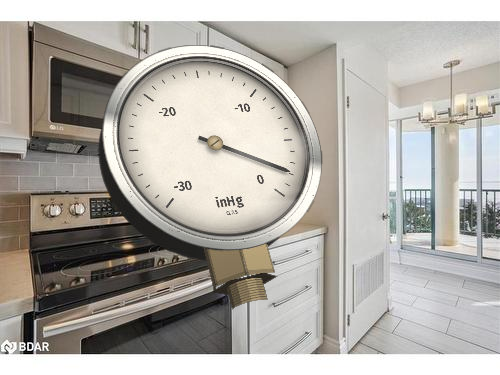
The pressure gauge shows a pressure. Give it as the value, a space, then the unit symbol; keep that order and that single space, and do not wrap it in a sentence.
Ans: -2 inHg
